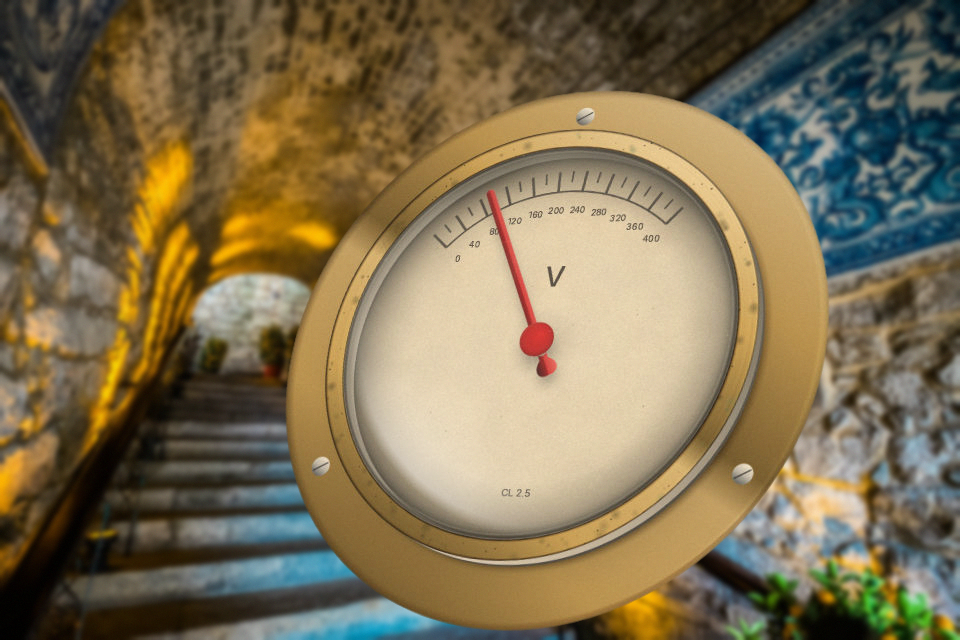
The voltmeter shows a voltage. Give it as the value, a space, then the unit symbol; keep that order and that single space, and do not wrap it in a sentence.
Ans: 100 V
